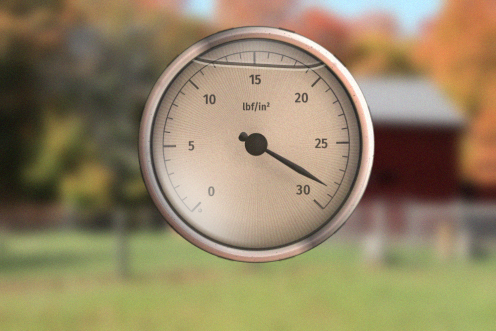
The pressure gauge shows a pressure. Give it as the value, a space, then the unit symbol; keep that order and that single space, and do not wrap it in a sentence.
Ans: 28.5 psi
